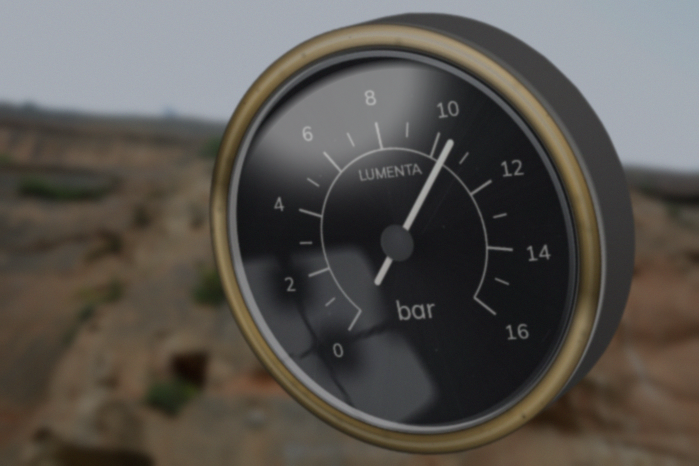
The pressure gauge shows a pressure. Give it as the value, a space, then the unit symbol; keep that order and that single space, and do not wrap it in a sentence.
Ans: 10.5 bar
